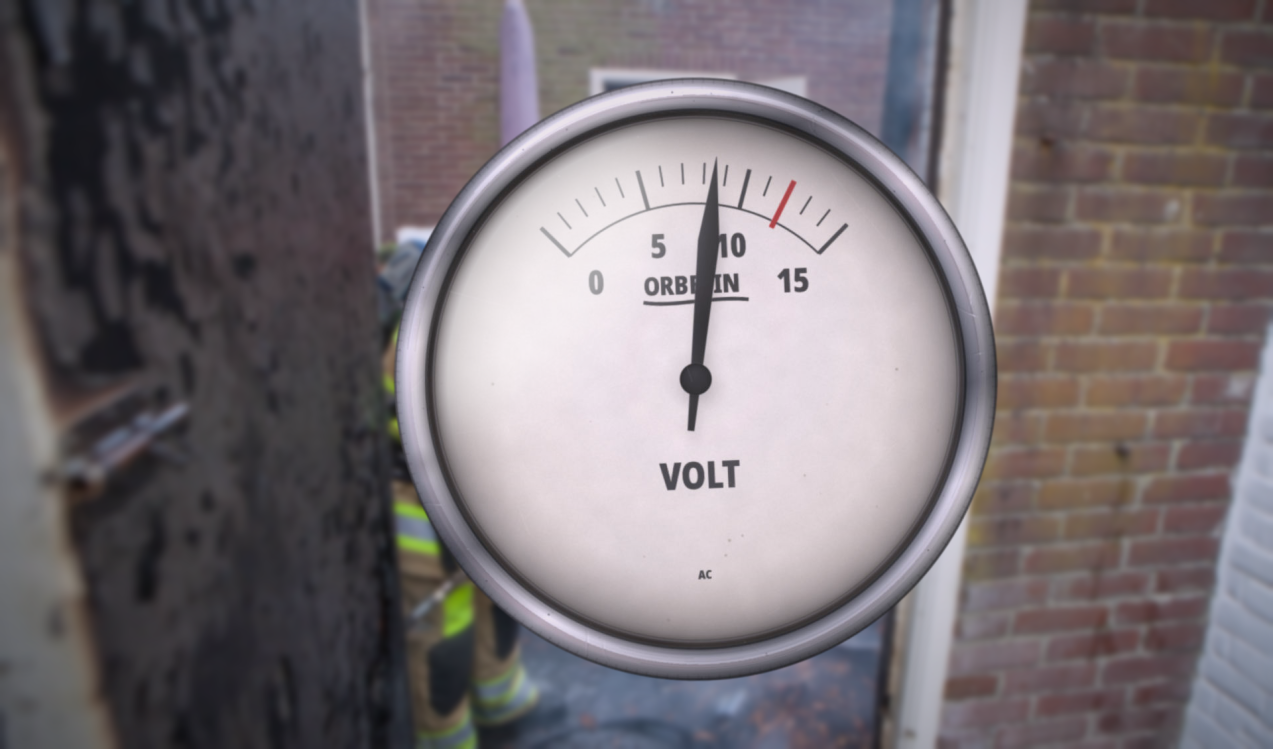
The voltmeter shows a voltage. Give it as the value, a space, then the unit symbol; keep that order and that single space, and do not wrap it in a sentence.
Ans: 8.5 V
